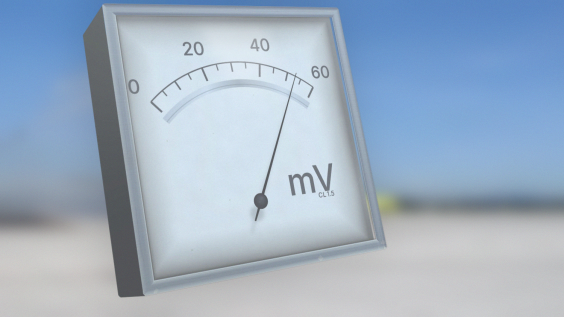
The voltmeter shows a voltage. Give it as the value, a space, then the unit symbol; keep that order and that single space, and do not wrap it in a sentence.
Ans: 52.5 mV
